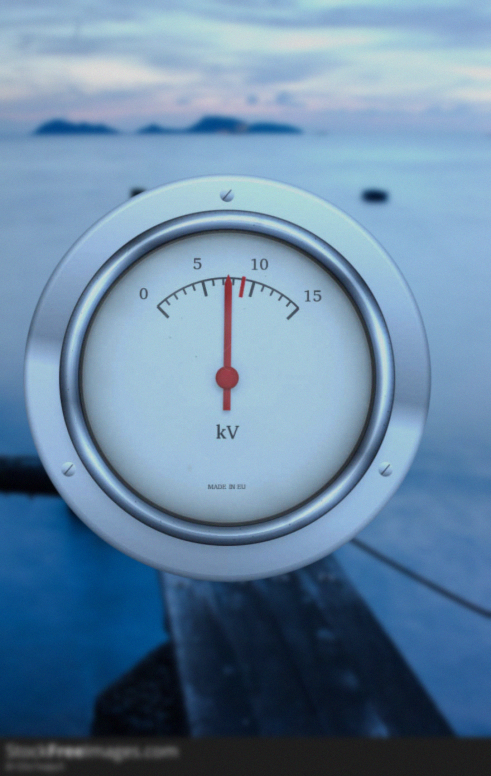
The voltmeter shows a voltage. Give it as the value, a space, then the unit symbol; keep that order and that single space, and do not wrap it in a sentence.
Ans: 7.5 kV
